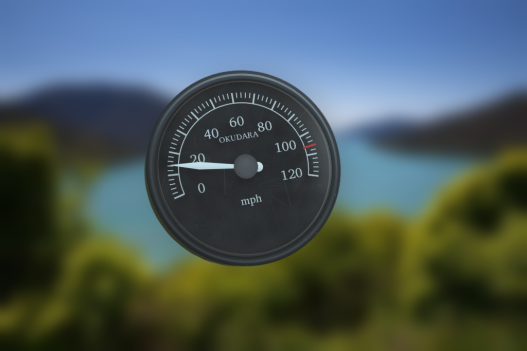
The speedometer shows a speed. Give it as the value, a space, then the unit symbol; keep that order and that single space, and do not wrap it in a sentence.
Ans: 14 mph
